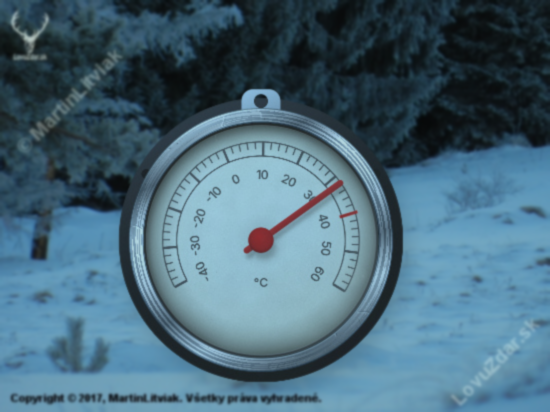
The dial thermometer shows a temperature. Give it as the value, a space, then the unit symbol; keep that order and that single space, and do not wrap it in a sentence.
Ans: 32 °C
